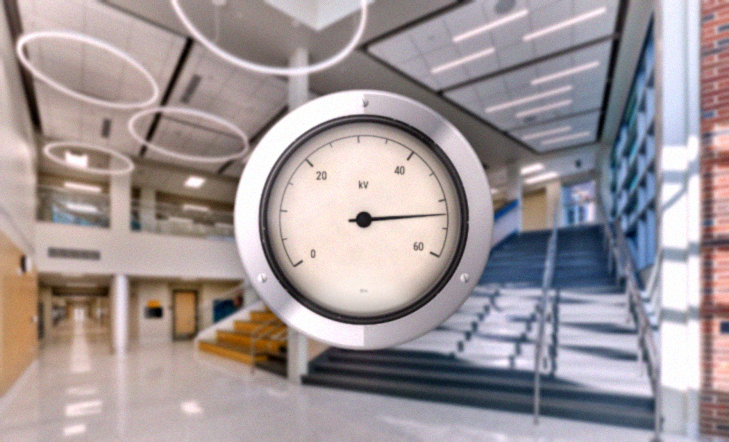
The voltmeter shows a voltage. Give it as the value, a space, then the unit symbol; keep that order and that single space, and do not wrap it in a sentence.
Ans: 52.5 kV
